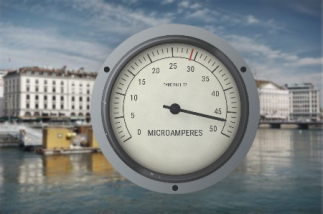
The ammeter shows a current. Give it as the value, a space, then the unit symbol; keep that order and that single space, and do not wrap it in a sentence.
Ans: 47 µA
